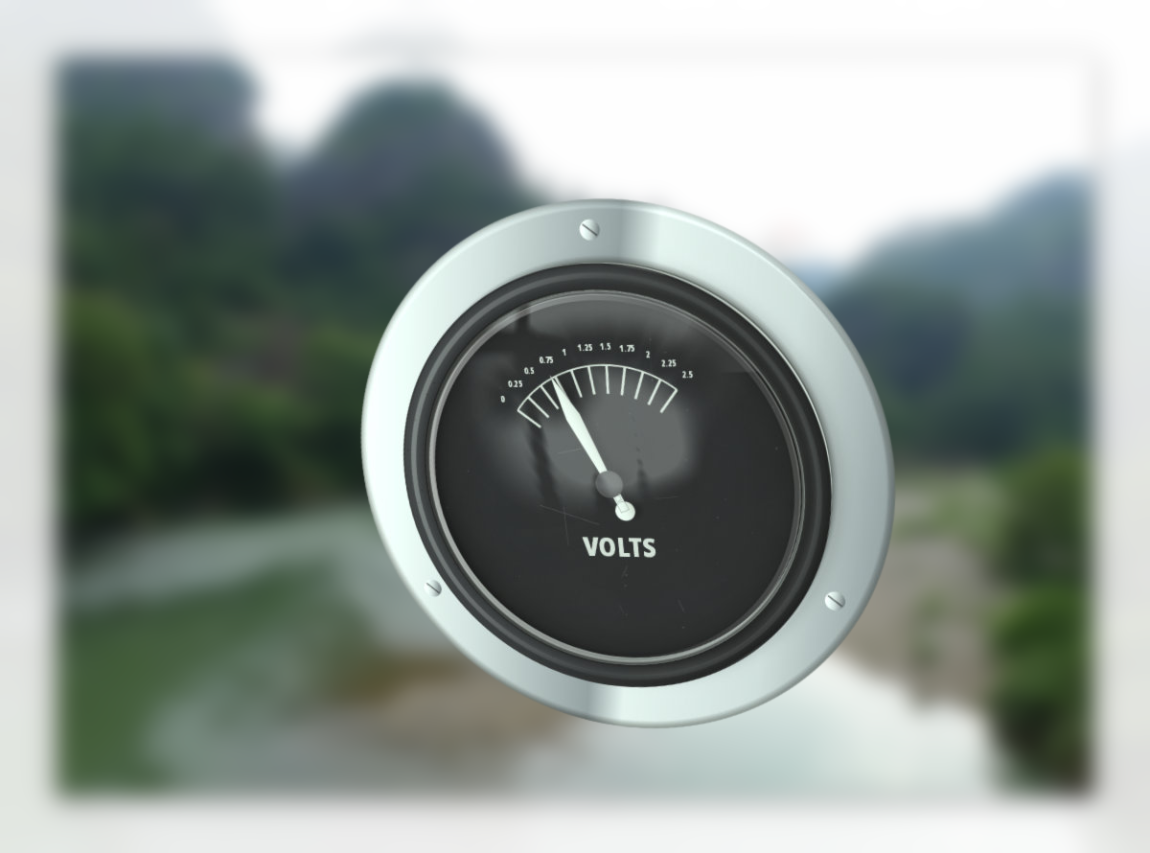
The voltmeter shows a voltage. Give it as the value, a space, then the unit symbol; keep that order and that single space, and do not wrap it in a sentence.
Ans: 0.75 V
